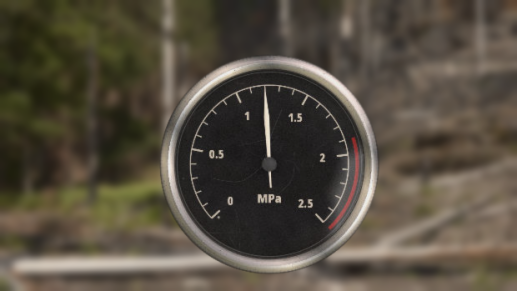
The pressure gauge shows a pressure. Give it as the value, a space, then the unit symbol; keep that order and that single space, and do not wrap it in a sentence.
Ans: 1.2 MPa
